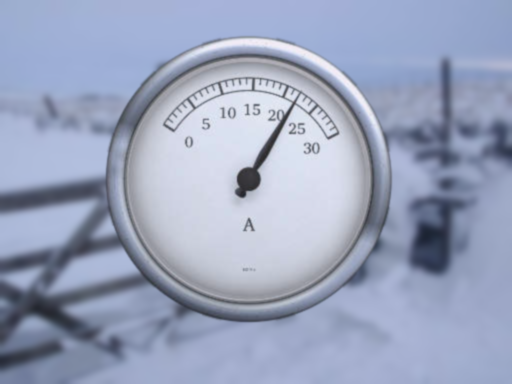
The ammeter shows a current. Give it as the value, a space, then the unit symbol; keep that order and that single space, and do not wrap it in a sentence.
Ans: 22 A
